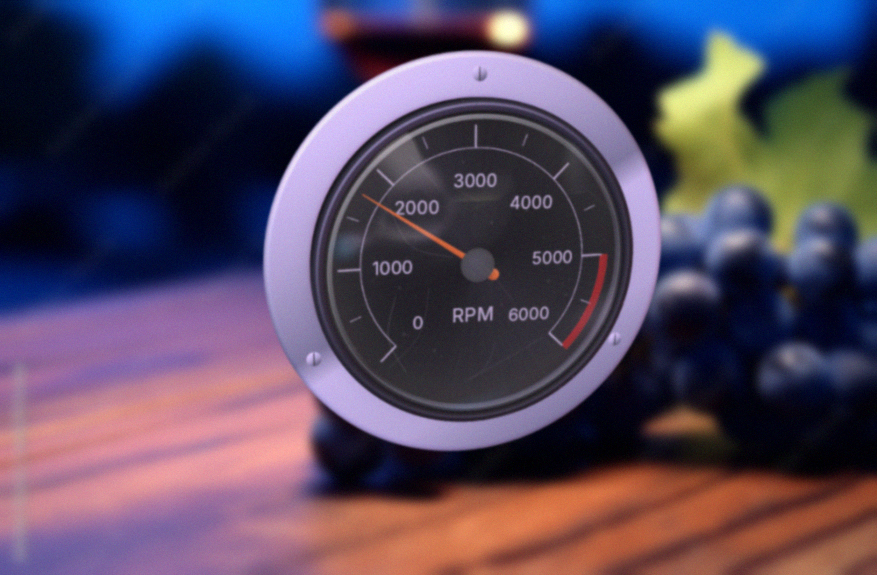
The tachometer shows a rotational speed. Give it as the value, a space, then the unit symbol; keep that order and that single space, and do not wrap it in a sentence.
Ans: 1750 rpm
